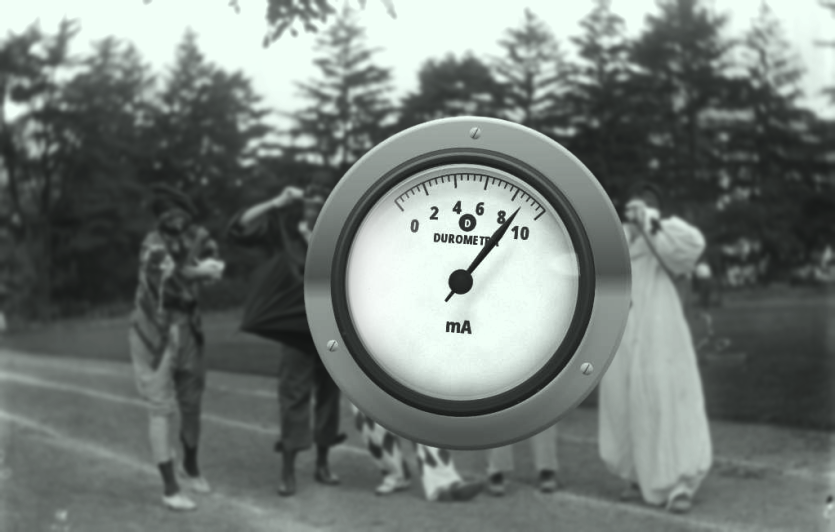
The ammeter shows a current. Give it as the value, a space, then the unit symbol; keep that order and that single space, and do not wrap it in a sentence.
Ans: 8.8 mA
